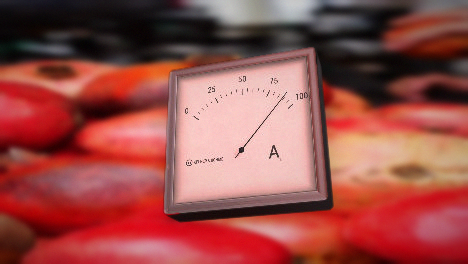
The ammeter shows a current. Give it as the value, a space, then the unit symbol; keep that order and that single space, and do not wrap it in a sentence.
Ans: 90 A
